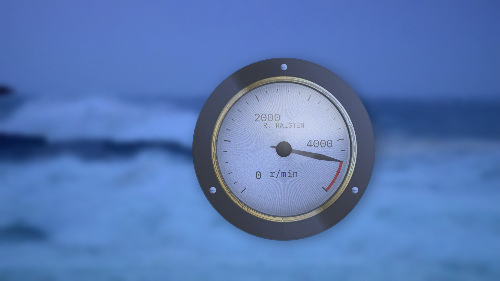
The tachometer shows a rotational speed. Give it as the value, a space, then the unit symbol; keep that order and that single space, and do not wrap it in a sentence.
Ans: 4400 rpm
